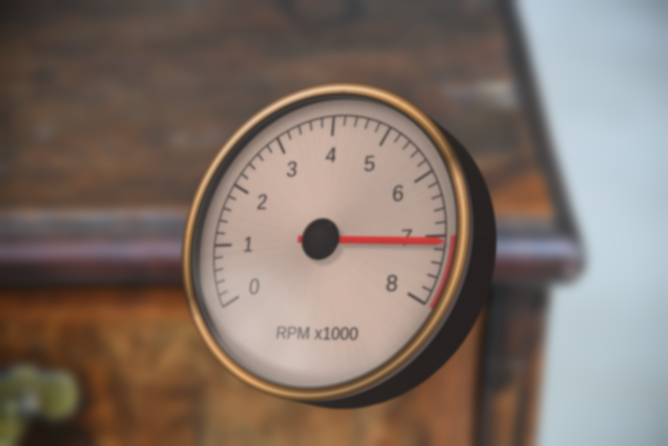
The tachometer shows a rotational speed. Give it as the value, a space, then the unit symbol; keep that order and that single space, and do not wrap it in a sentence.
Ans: 7100 rpm
